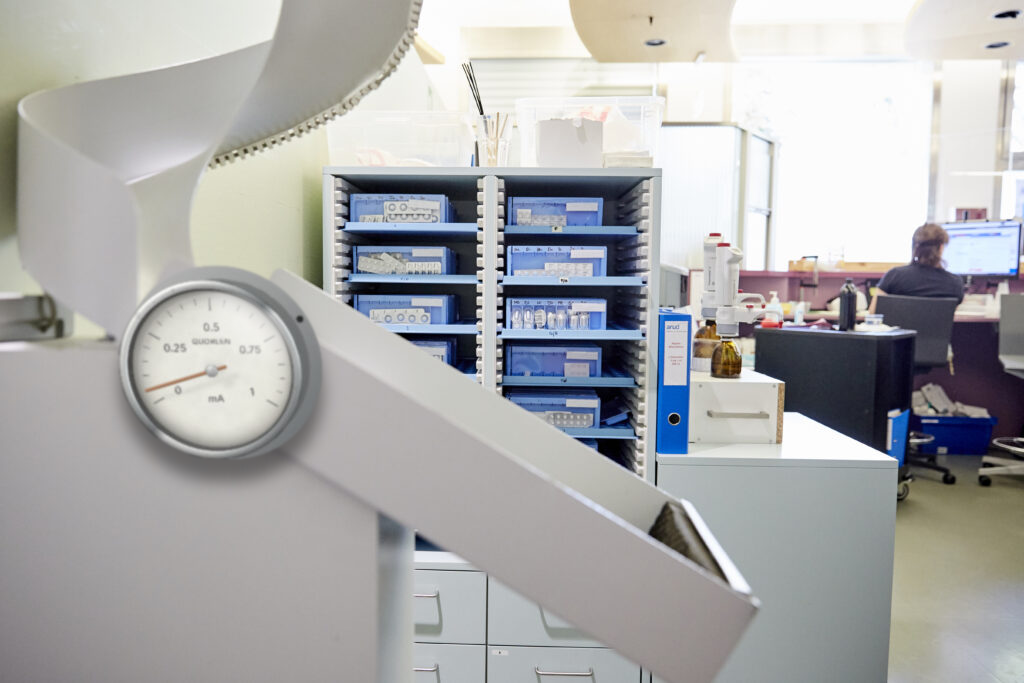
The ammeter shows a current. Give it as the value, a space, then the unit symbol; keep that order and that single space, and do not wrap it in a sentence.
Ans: 0.05 mA
